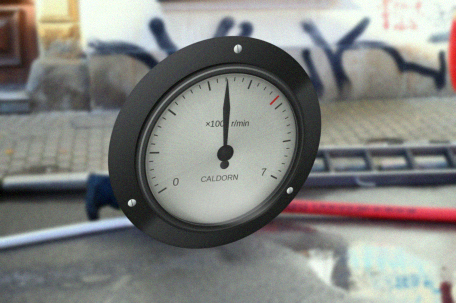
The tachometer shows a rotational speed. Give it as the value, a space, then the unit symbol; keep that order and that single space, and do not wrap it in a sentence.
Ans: 3400 rpm
